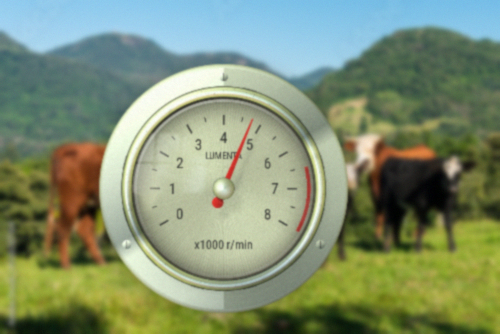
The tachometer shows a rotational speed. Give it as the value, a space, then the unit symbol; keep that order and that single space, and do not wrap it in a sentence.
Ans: 4750 rpm
